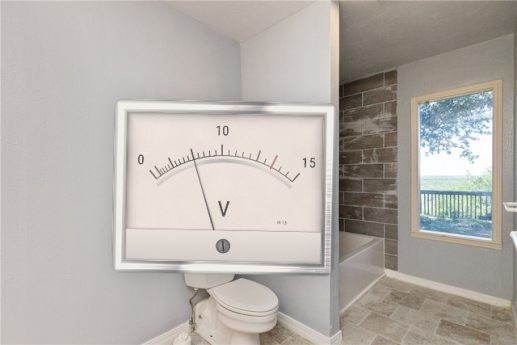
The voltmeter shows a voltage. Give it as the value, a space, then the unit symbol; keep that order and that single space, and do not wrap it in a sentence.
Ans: 7.5 V
